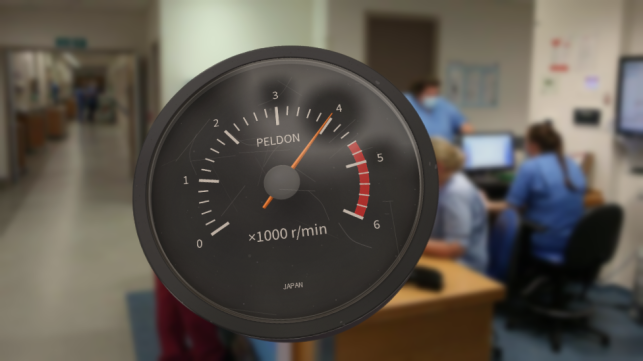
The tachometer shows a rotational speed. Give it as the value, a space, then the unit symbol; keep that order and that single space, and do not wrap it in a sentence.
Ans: 4000 rpm
